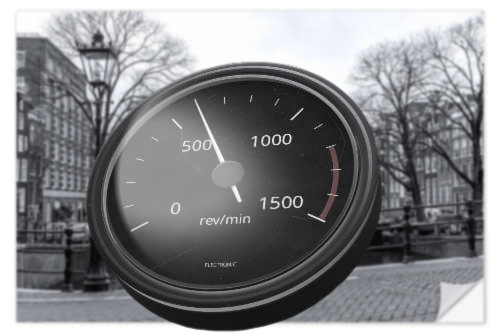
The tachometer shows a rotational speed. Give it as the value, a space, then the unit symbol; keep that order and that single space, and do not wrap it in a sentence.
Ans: 600 rpm
